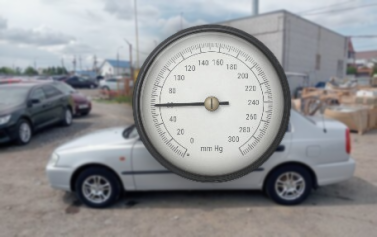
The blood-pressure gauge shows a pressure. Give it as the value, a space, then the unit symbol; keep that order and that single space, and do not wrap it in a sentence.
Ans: 60 mmHg
